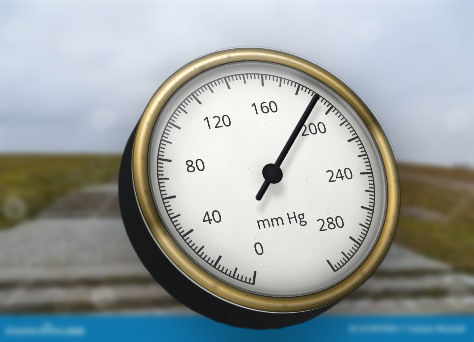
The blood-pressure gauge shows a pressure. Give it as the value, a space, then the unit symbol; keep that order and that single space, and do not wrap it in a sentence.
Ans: 190 mmHg
